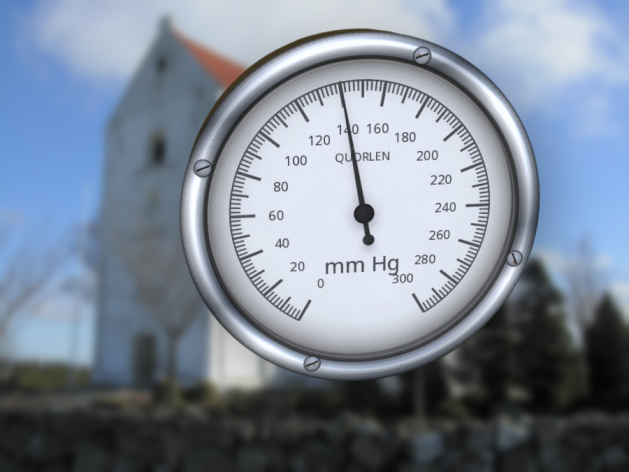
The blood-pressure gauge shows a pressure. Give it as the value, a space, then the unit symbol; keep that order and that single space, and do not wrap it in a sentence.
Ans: 140 mmHg
